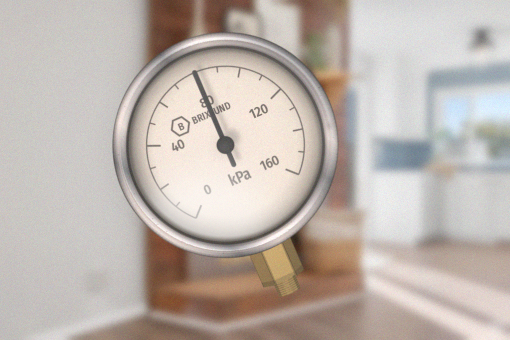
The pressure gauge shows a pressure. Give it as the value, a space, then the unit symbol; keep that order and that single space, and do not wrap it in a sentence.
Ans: 80 kPa
